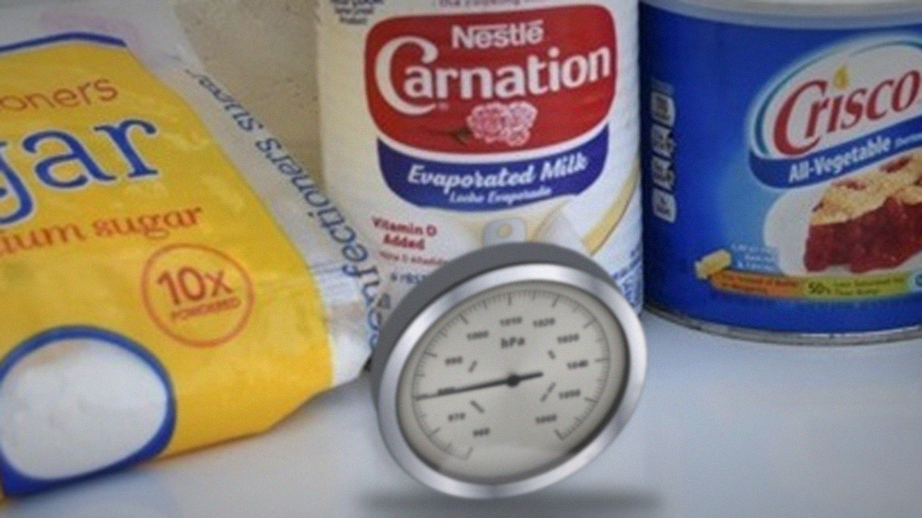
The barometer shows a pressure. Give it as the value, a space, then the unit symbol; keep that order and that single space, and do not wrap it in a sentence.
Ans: 980 hPa
